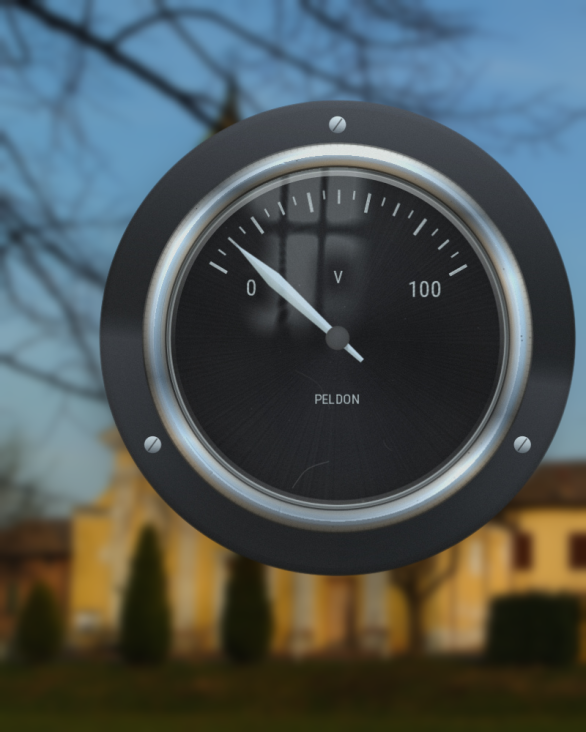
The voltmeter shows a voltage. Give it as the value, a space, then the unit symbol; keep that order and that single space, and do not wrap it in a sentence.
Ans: 10 V
